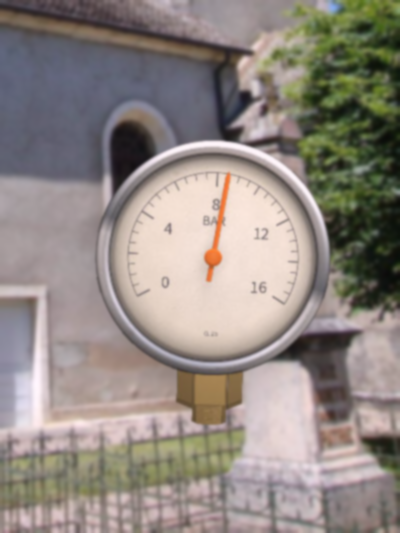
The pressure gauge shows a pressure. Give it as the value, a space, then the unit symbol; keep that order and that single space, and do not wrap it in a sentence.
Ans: 8.5 bar
